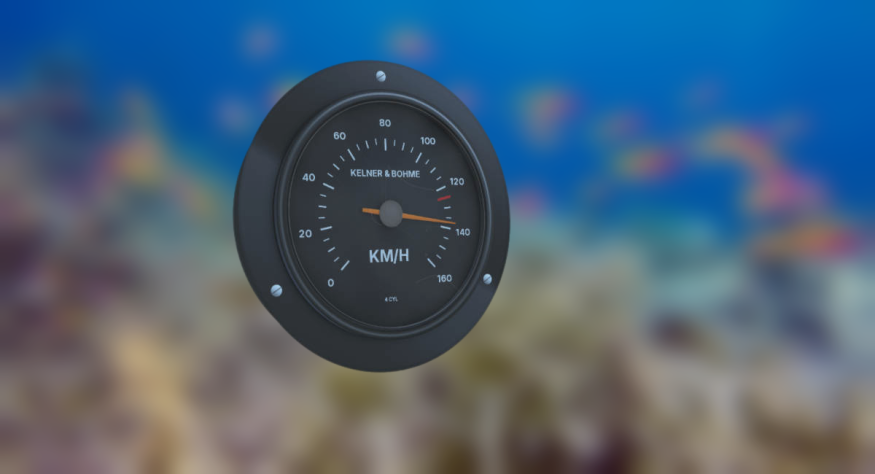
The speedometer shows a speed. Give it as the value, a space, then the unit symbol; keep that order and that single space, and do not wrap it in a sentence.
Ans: 137.5 km/h
